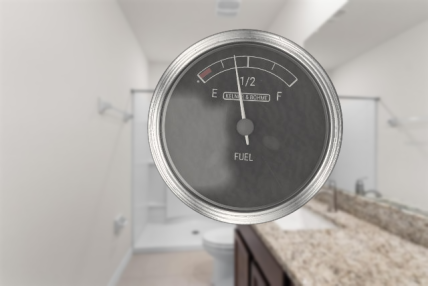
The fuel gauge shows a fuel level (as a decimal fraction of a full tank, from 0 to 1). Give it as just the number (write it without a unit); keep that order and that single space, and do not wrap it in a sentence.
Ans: 0.375
